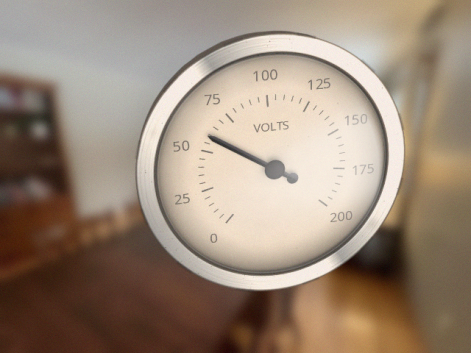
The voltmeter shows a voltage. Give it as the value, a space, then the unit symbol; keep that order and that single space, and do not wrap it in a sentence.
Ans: 60 V
